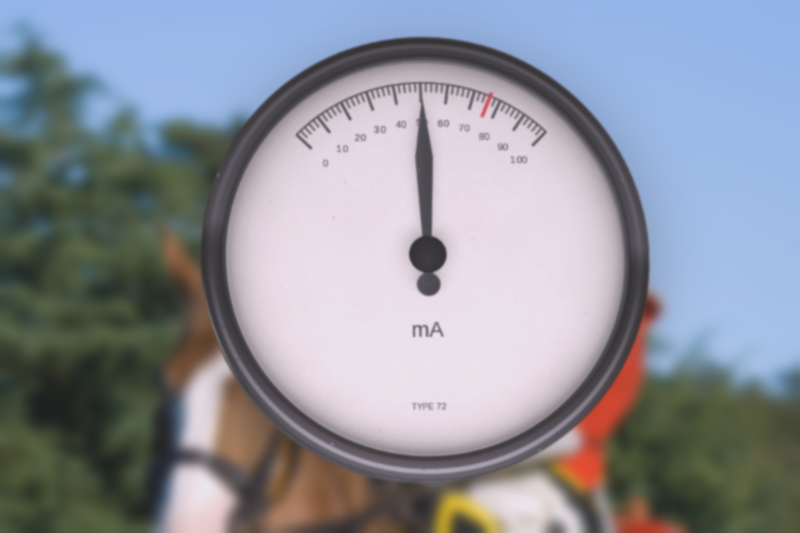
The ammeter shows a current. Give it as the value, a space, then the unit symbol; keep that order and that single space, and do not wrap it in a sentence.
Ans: 50 mA
